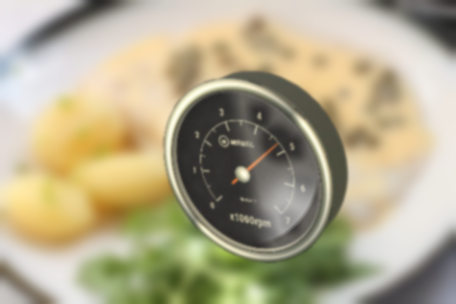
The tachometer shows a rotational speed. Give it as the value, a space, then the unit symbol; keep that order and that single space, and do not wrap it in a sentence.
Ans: 4750 rpm
